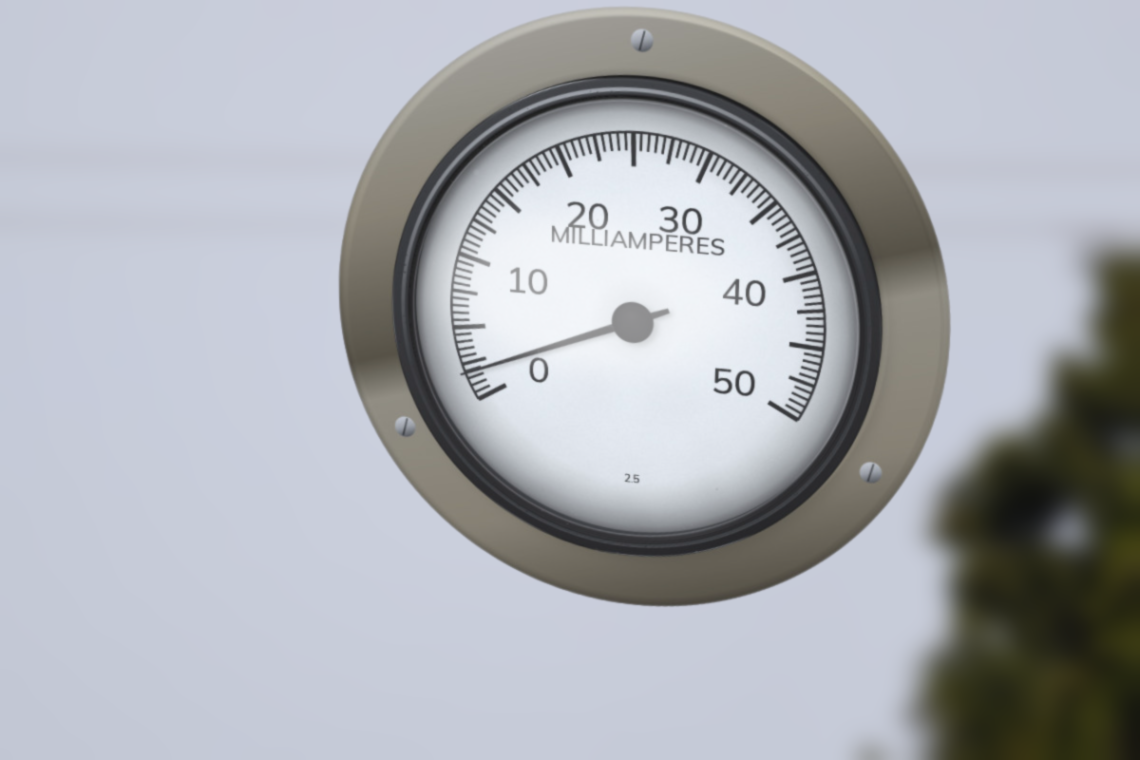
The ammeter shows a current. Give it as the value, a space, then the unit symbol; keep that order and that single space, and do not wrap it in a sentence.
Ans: 2 mA
